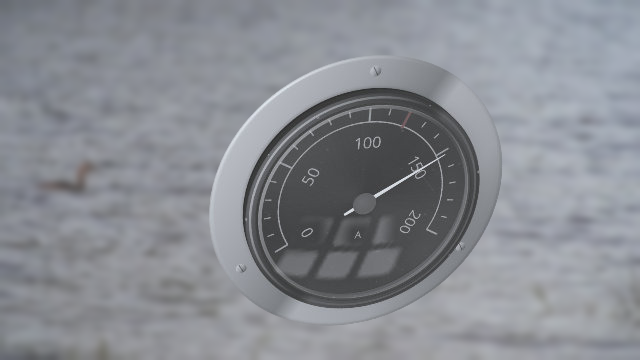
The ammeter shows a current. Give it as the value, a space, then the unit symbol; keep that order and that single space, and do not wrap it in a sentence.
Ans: 150 A
